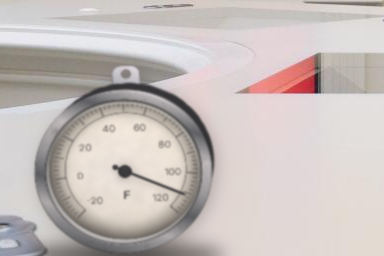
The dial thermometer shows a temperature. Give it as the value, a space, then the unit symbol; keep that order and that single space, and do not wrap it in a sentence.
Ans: 110 °F
